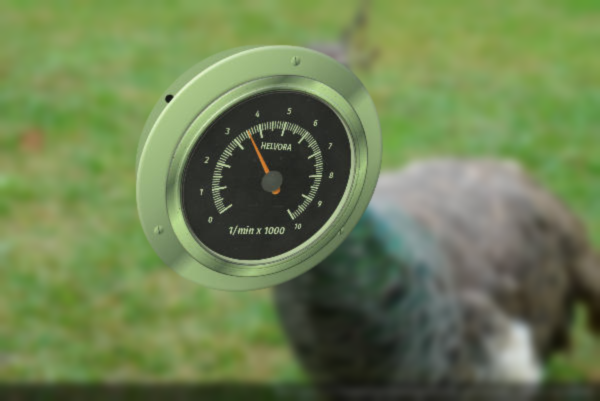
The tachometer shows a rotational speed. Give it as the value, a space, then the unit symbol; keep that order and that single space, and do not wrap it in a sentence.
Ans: 3500 rpm
